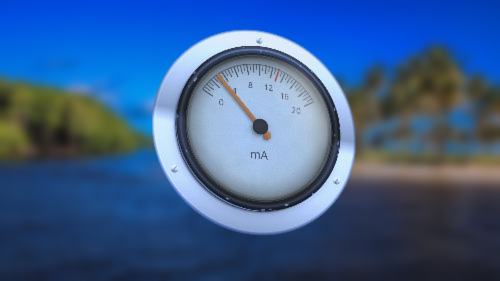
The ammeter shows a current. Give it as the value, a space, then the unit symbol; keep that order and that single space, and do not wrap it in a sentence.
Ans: 3 mA
